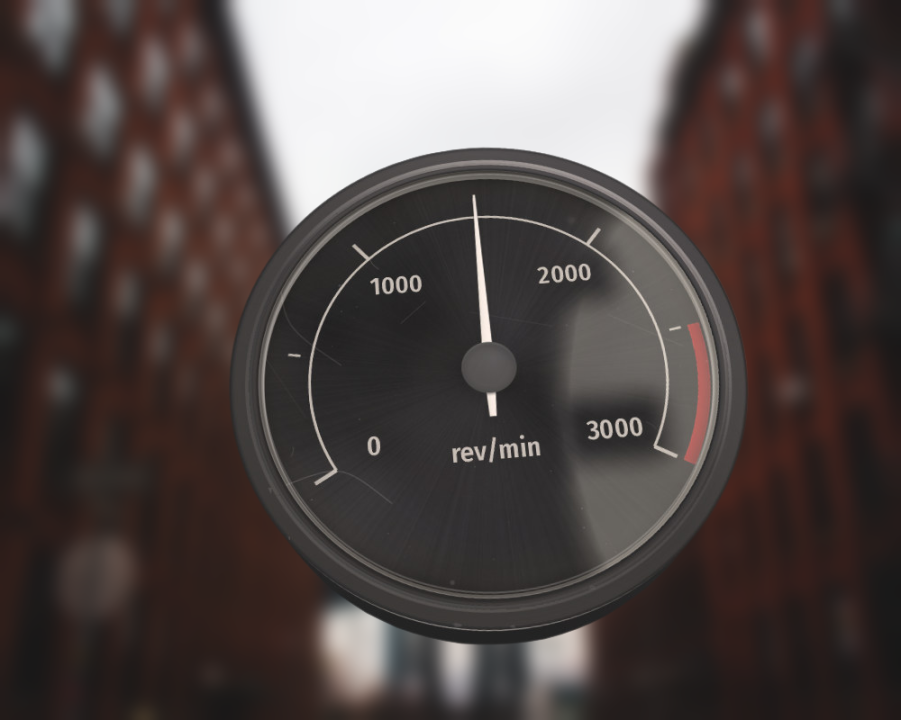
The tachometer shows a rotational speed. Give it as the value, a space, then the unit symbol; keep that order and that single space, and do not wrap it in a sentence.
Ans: 1500 rpm
